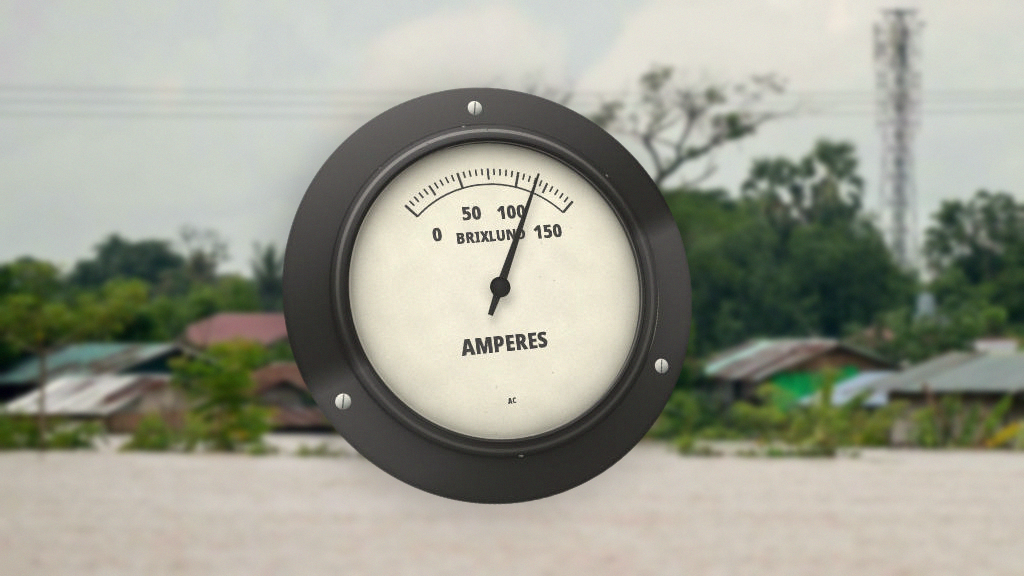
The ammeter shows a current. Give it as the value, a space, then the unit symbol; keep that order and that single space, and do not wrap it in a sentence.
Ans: 115 A
